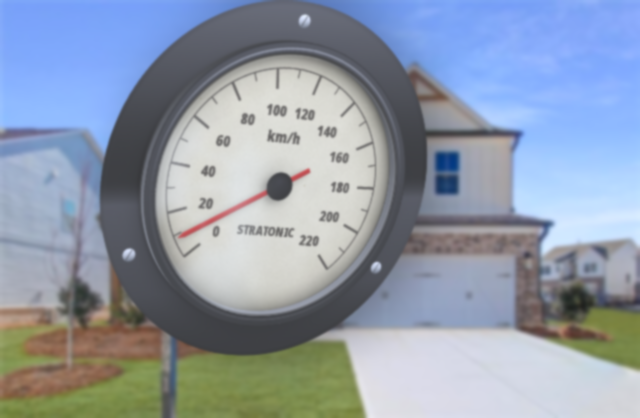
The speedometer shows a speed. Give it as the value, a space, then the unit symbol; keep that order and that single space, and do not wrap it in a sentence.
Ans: 10 km/h
